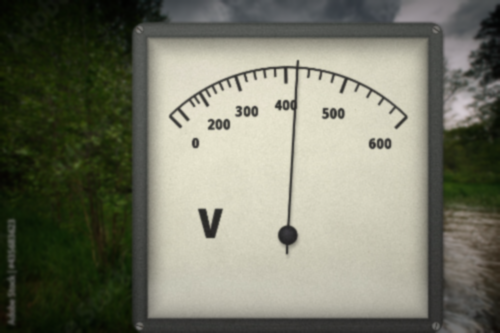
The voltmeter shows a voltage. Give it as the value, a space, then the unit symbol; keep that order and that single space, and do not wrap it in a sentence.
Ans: 420 V
